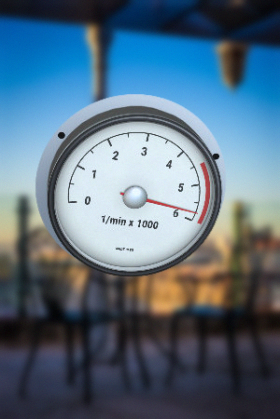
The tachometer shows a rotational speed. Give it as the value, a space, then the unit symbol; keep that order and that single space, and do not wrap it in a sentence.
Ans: 5750 rpm
